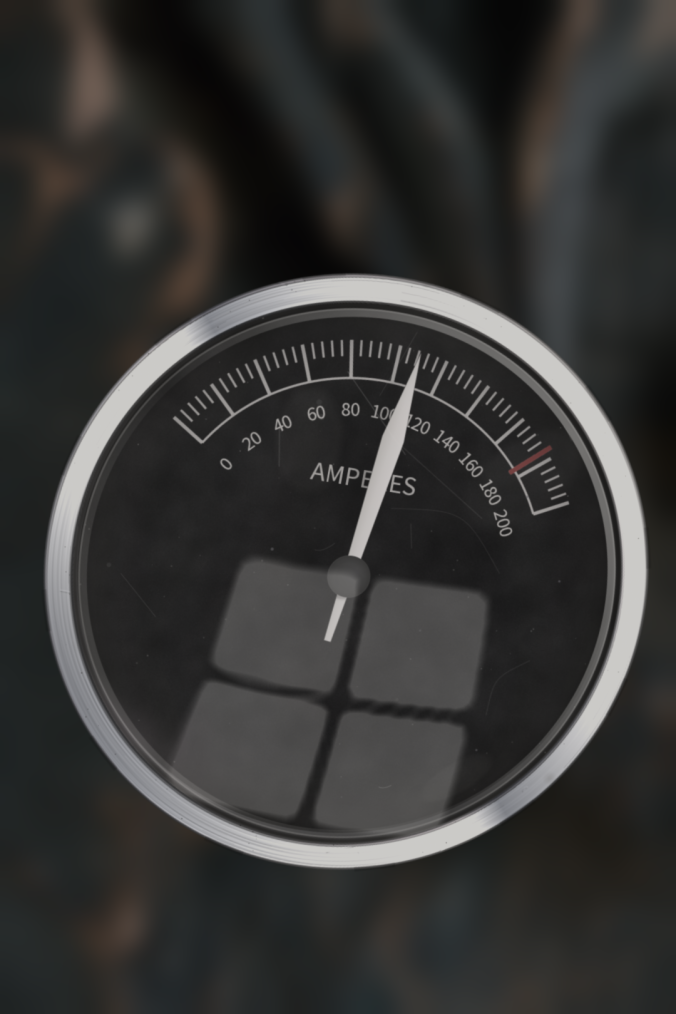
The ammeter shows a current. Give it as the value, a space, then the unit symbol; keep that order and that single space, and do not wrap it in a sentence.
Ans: 108 A
